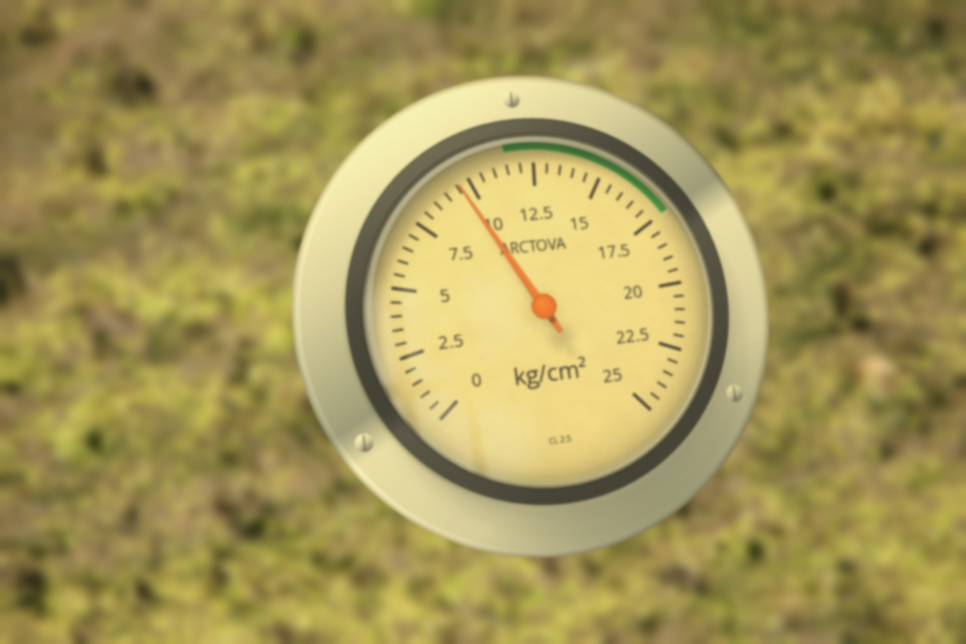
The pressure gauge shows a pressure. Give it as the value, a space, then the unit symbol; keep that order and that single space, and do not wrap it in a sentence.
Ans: 9.5 kg/cm²
